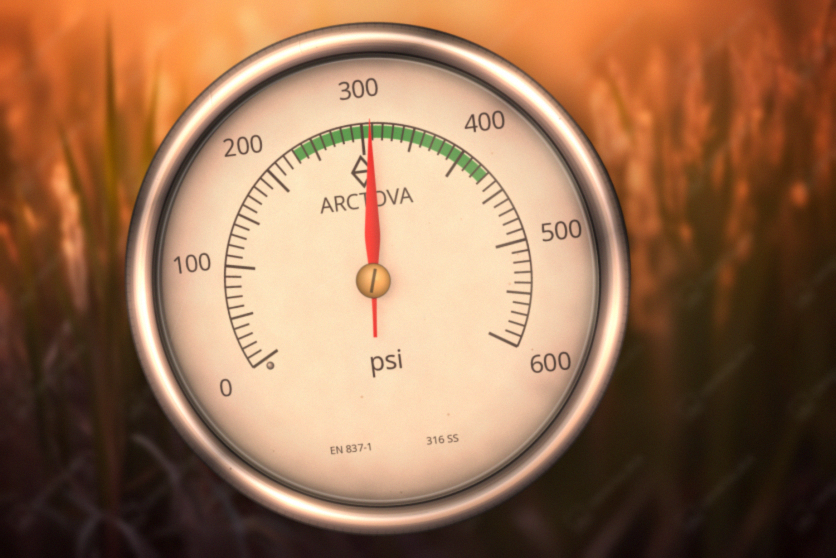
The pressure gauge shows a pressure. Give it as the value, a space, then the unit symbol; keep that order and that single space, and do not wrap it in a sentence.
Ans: 310 psi
